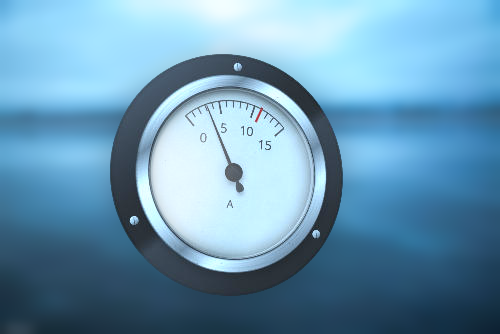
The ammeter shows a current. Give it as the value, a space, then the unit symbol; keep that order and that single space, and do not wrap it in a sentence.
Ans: 3 A
